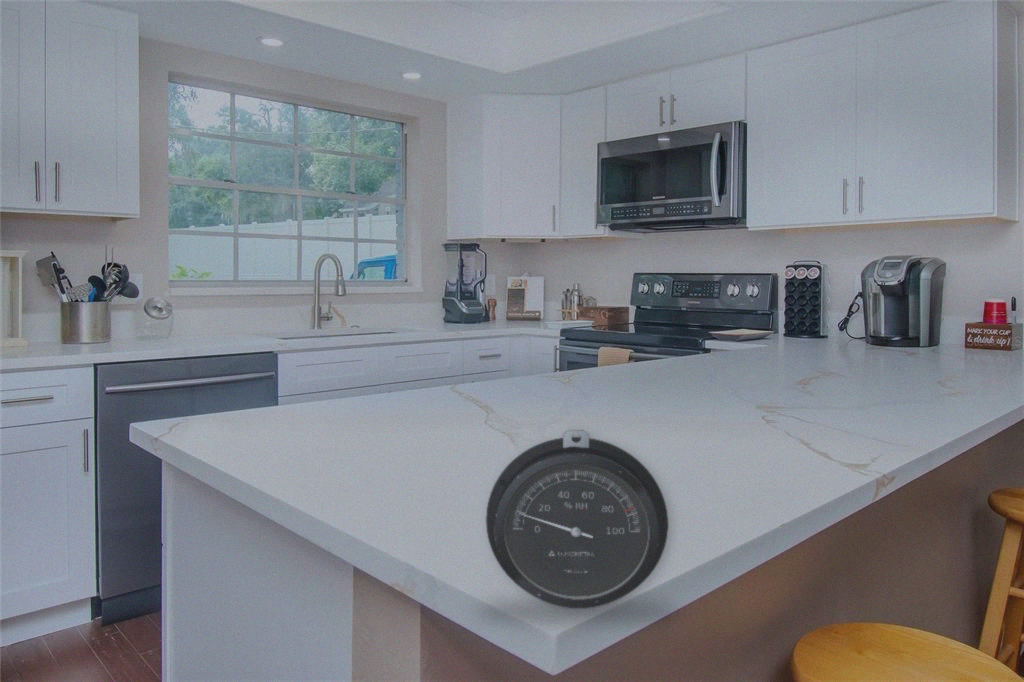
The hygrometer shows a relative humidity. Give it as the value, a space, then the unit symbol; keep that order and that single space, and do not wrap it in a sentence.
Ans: 10 %
